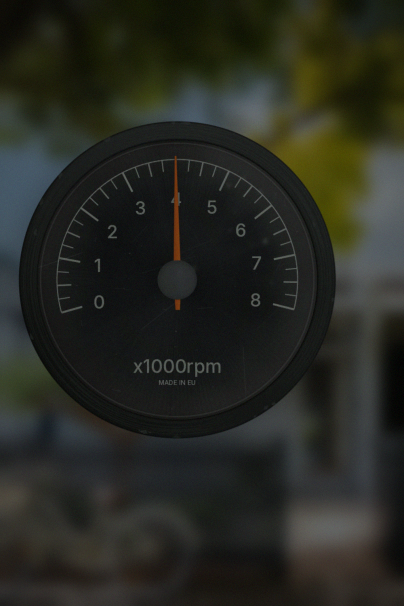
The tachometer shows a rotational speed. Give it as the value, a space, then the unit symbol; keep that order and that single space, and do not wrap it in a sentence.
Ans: 4000 rpm
